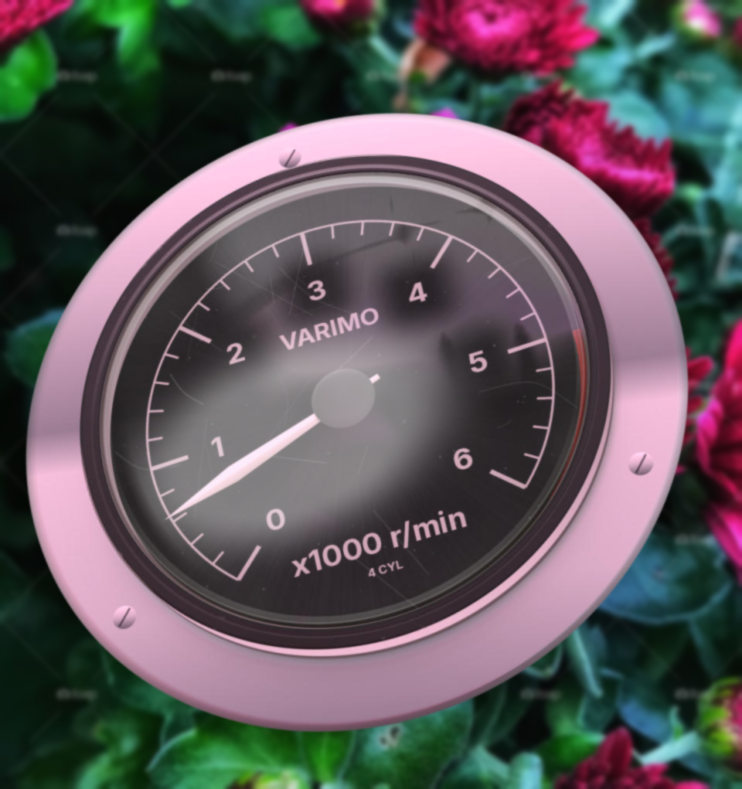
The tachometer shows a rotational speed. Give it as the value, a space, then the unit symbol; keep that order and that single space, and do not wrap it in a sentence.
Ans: 600 rpm
